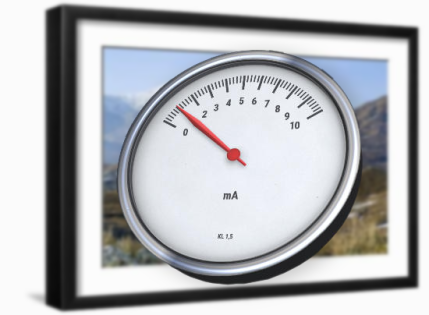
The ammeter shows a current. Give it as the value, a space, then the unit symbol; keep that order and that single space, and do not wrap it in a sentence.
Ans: 1 mA
